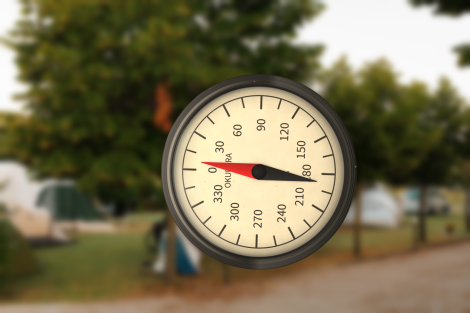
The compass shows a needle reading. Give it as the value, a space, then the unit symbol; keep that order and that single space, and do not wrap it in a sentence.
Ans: 7.5 °
